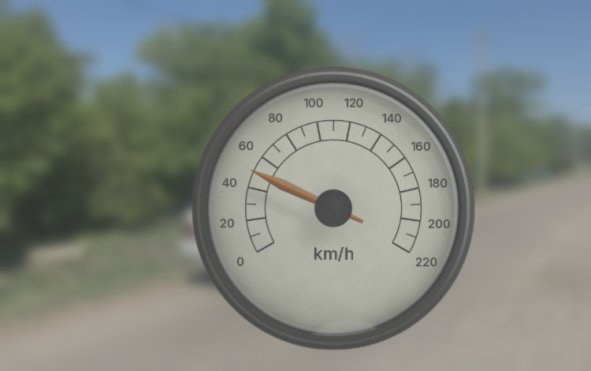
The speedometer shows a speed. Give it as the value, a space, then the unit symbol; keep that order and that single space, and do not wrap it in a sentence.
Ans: 50 km/h
